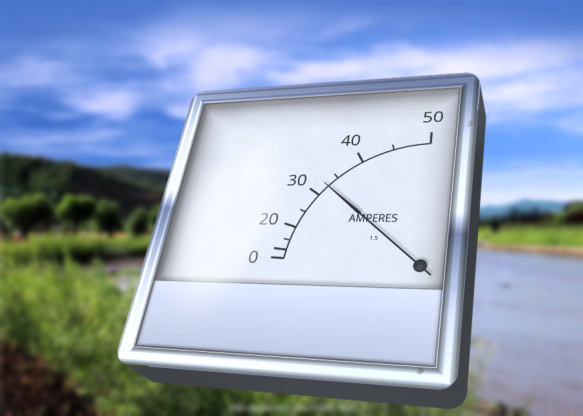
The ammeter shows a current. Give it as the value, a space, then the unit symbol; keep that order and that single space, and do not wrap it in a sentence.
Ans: 32.5 A
